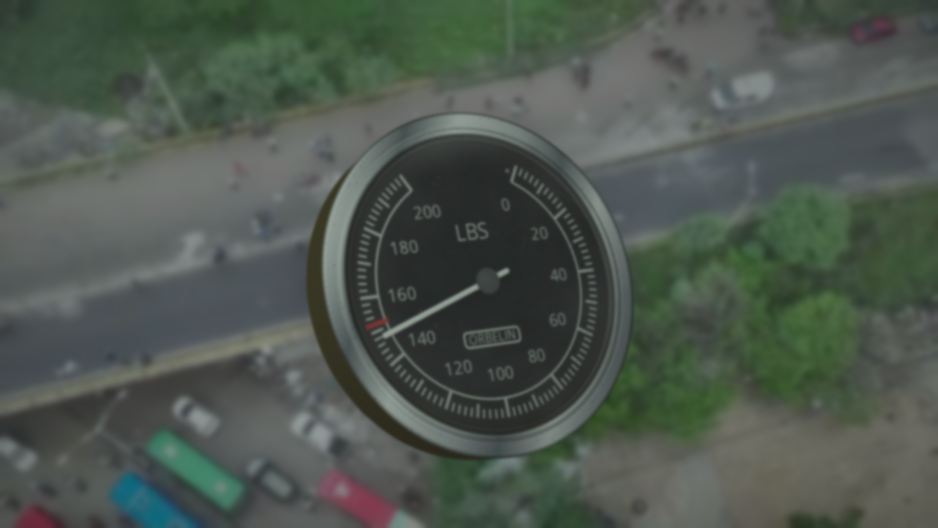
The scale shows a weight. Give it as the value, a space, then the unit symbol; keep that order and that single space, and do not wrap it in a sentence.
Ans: 148 lb
